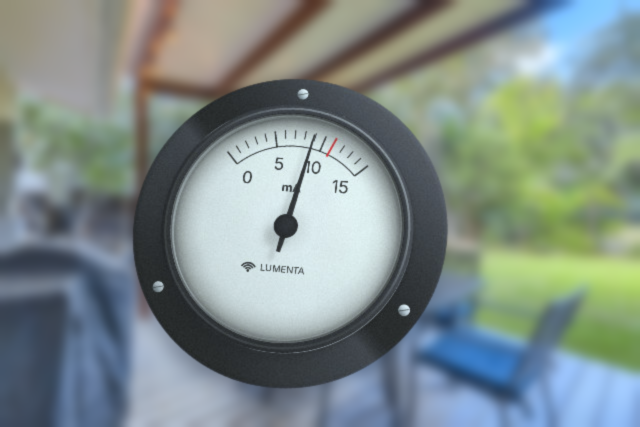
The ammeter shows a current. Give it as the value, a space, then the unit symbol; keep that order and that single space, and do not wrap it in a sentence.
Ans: 9 mA
